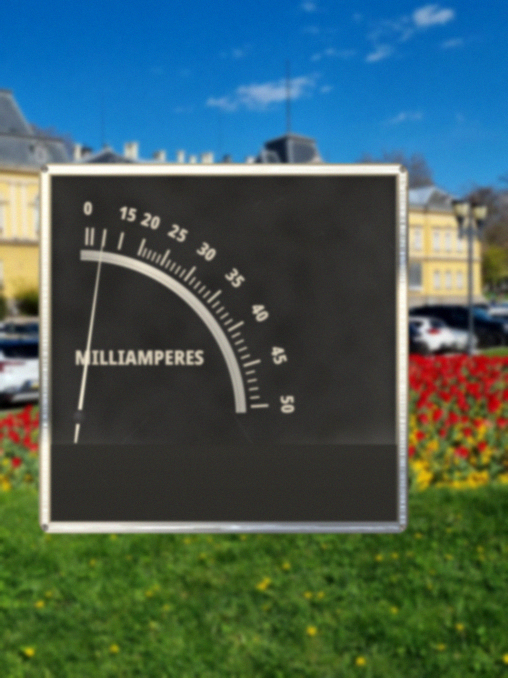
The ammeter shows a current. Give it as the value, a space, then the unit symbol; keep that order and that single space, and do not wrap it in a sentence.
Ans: 10 mA
